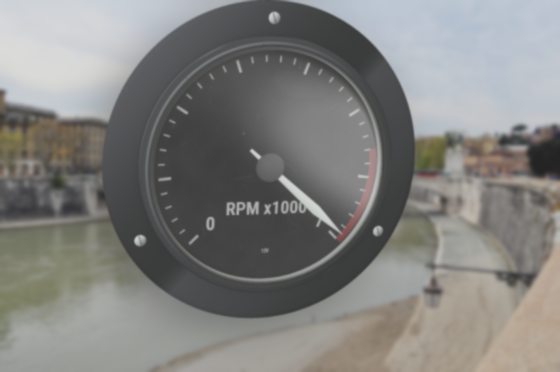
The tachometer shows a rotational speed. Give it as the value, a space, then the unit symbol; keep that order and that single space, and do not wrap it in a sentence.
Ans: 6900 rpm
